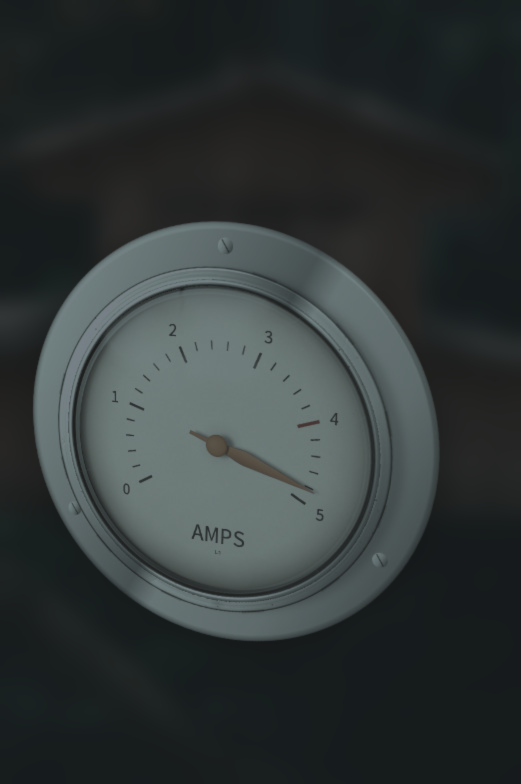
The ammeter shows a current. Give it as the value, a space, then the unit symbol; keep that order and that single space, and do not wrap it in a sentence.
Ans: 4.8 A
